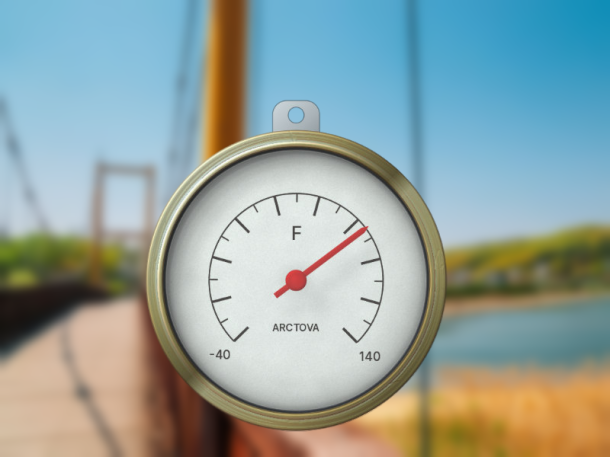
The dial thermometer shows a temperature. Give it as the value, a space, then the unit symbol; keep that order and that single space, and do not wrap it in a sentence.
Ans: 85 °F
